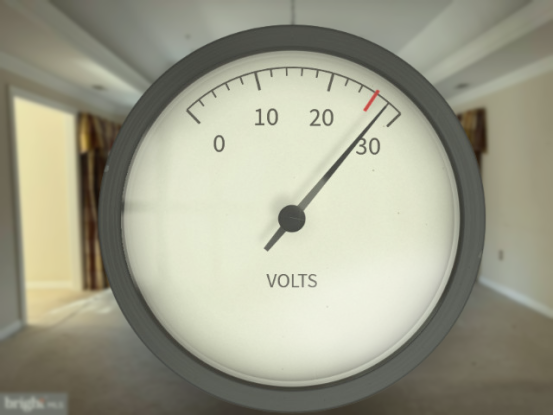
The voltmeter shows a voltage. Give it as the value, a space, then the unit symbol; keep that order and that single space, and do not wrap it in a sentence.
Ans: 28 V
